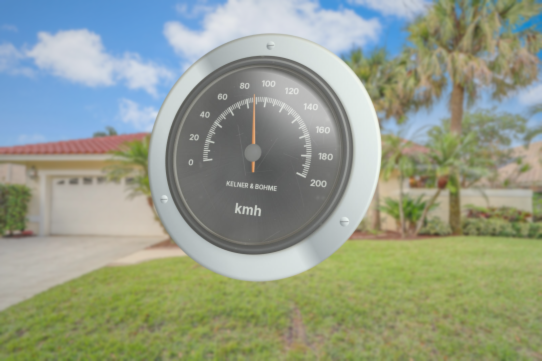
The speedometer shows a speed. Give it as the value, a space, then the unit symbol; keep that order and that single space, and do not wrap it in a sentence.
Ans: 90 km/h
